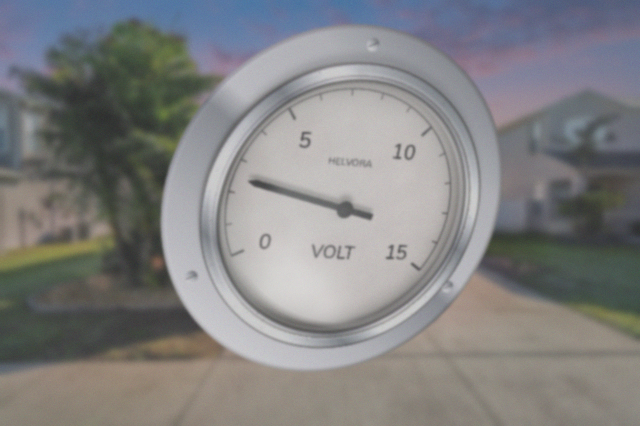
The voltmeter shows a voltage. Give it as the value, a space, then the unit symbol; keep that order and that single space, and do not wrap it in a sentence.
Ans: 2.5 V
